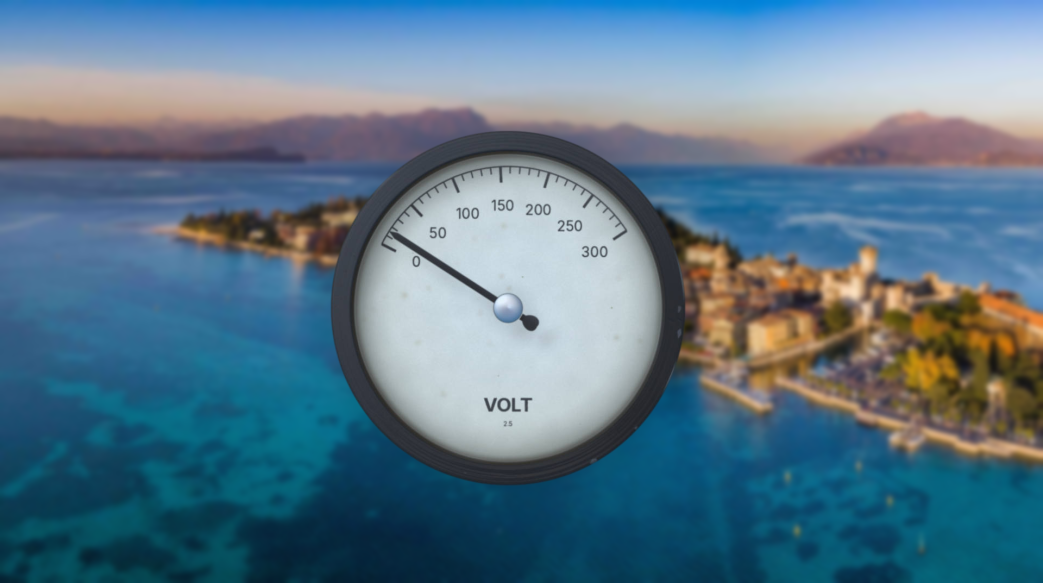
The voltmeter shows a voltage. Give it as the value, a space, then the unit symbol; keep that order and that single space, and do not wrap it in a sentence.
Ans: 15 V
